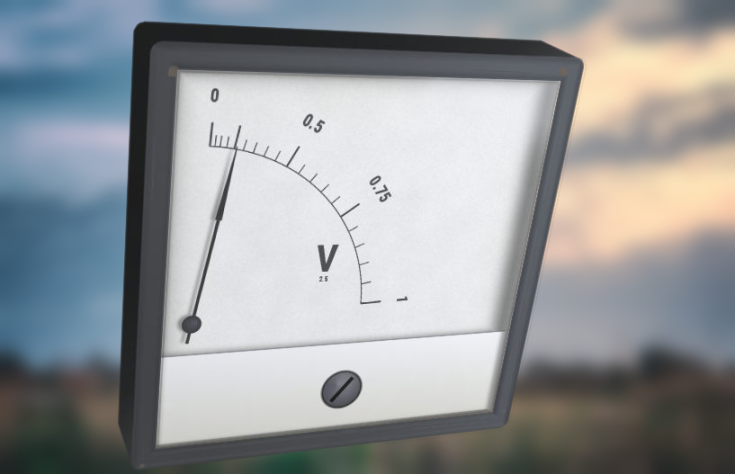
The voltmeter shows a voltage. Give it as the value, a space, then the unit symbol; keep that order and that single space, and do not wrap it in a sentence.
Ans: 0.25 V
